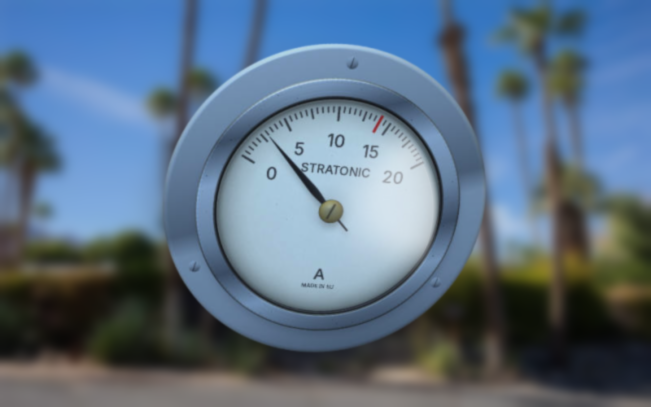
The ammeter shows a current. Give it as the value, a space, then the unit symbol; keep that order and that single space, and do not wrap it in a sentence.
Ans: 3 A
